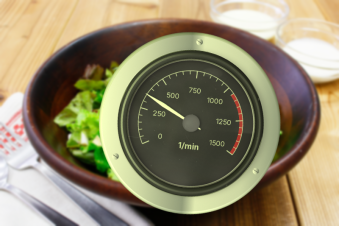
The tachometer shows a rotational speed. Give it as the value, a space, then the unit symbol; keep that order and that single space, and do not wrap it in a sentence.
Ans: 350 rpm
